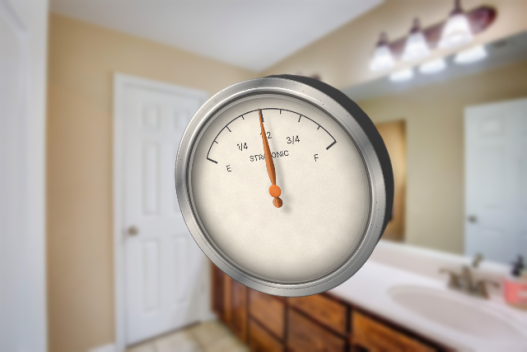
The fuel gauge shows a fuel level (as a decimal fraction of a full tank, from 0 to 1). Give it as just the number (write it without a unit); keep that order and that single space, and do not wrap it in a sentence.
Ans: 0.5
